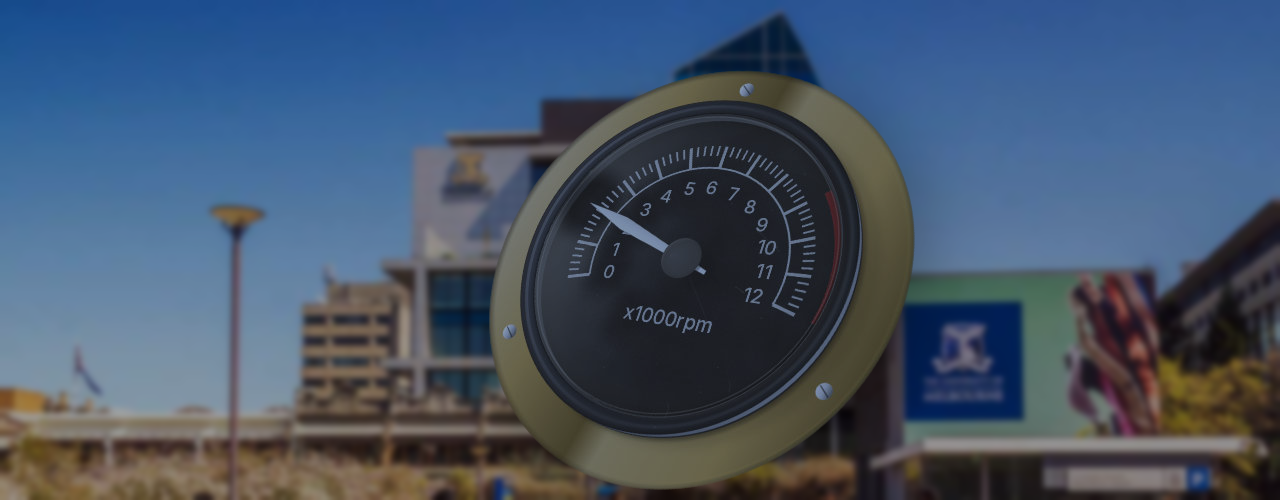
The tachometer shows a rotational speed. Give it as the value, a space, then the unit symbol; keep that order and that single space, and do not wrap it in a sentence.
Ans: 2000 rpm
